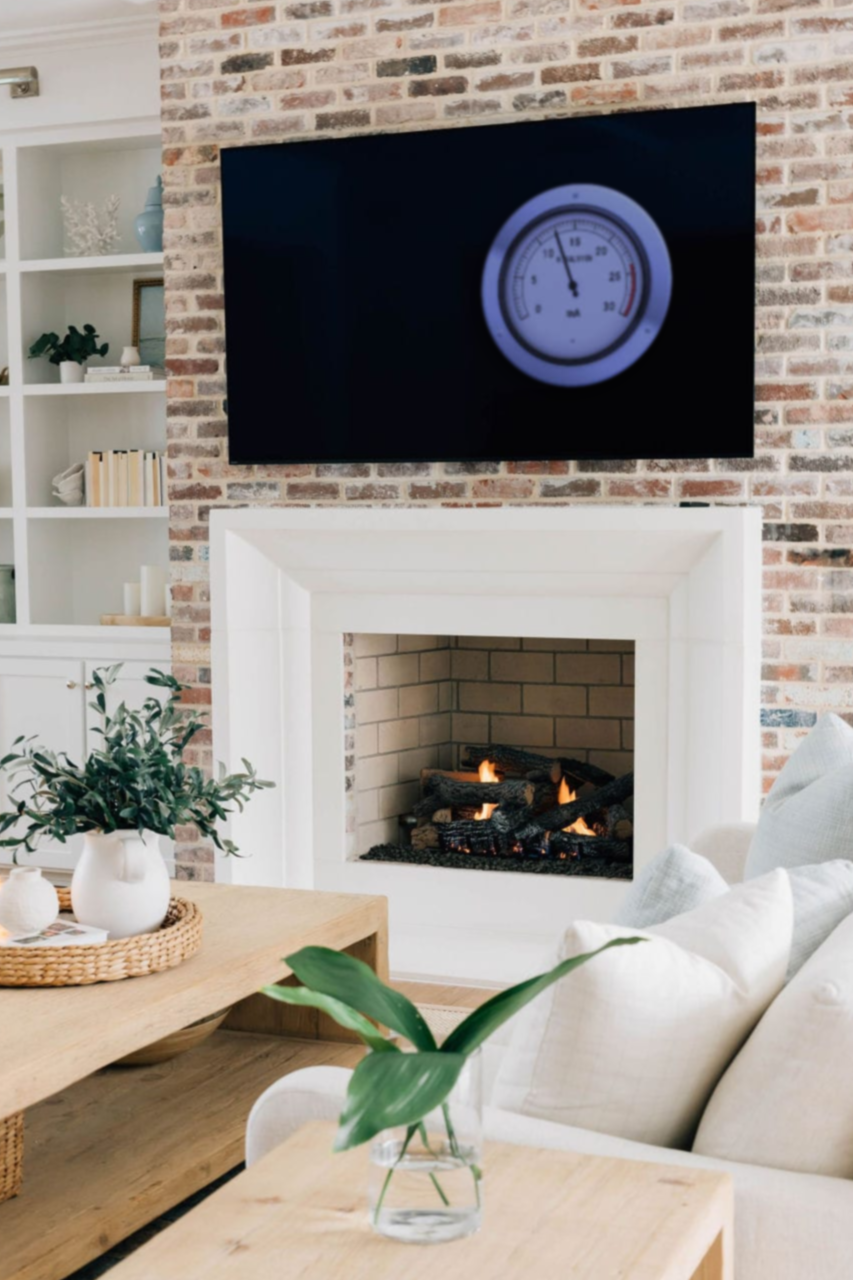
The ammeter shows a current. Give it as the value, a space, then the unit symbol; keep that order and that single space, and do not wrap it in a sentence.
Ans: 12.5 mA
